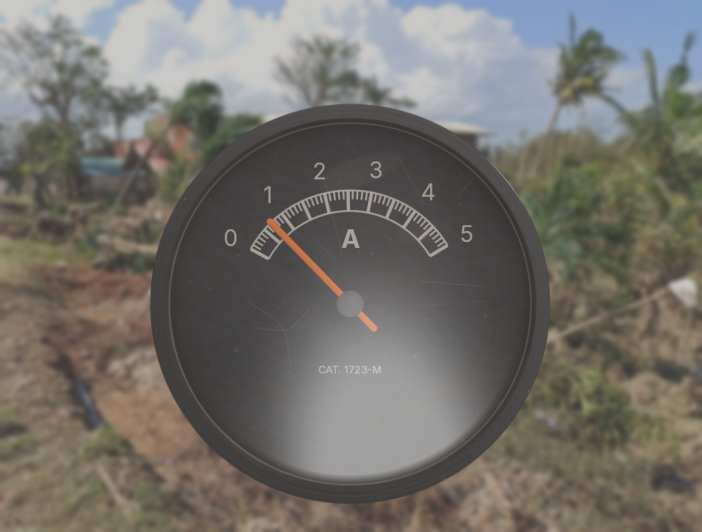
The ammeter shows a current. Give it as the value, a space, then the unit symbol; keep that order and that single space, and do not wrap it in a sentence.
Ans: 0.7 A
